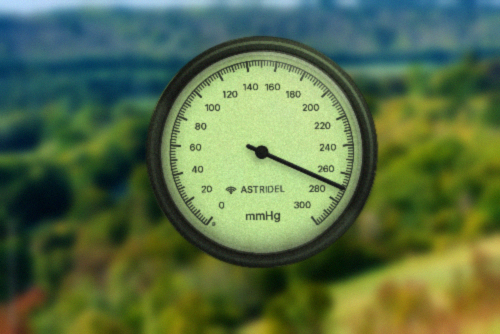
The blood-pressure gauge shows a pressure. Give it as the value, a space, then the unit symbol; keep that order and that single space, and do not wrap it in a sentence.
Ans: 270 mmHg
